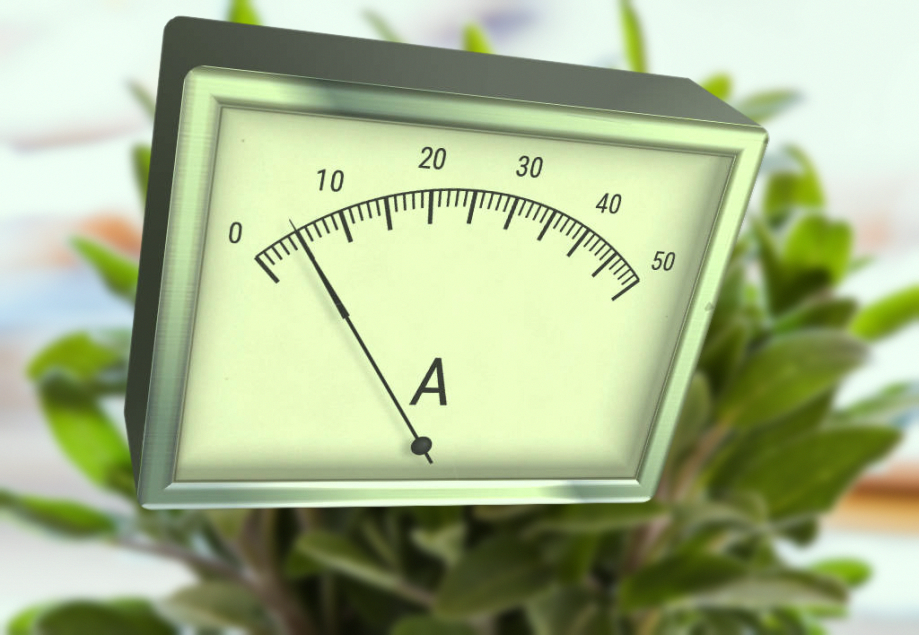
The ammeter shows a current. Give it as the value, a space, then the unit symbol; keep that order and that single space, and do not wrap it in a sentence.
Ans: 5 A
